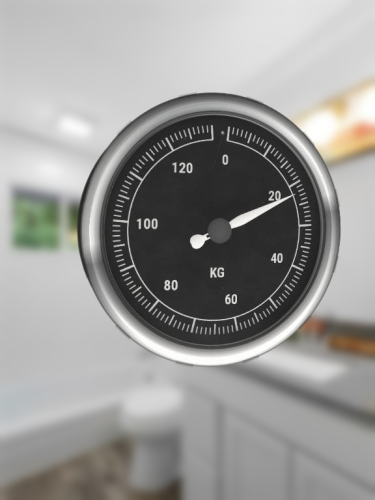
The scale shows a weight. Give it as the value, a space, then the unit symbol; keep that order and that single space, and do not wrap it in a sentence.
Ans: 22 kg
